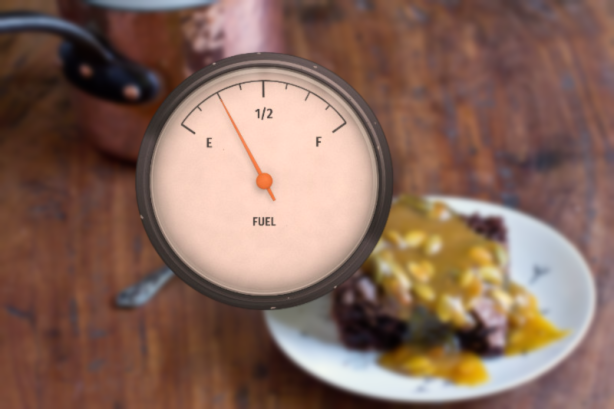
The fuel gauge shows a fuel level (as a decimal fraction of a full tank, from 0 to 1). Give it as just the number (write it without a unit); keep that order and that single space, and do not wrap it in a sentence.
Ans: 0.25
